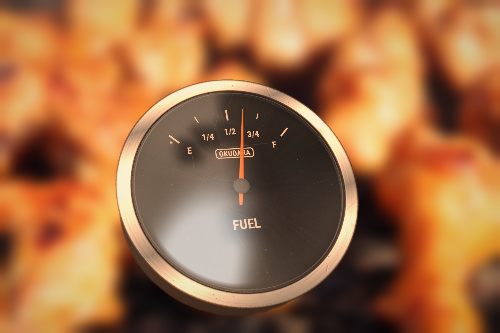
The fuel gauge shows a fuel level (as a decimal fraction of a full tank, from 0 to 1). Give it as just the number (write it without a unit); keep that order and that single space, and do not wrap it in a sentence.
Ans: 0.625
